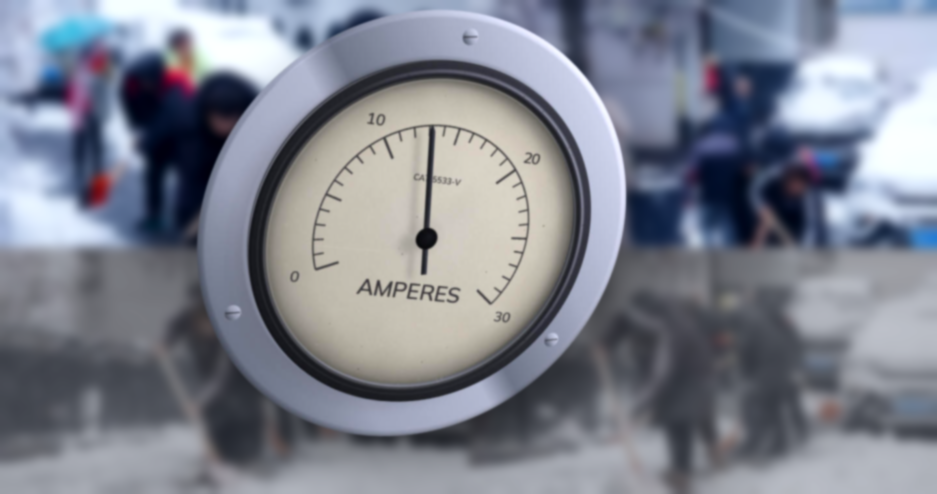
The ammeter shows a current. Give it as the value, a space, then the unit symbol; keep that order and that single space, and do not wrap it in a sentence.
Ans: 13 A
